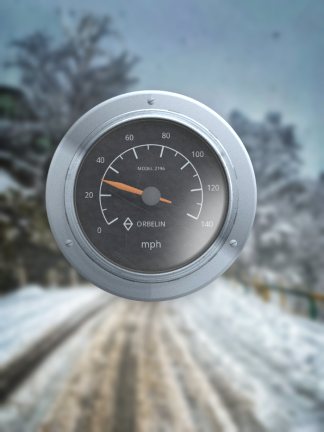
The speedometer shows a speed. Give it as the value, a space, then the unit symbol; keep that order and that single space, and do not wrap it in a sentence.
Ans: 30 mph
